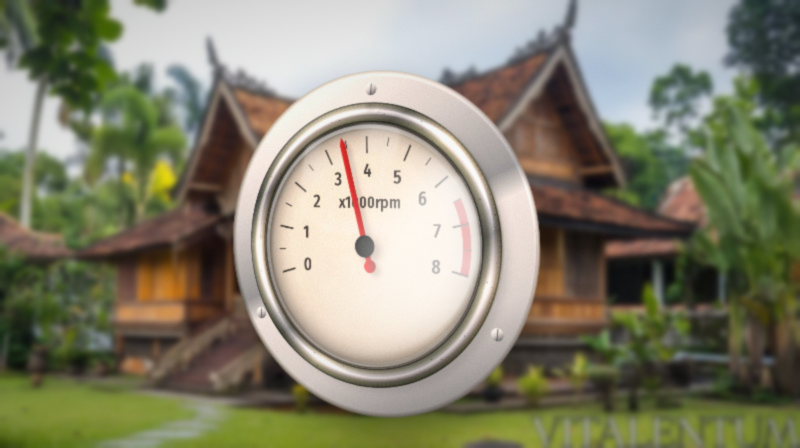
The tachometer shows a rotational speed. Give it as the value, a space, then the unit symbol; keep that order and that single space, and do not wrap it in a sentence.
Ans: 3500 rpm
